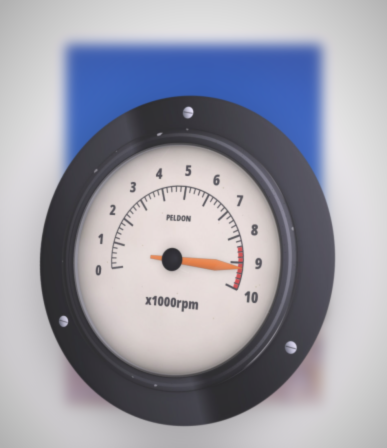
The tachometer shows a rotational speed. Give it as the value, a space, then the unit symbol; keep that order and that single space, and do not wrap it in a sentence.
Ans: 9200 rpm
